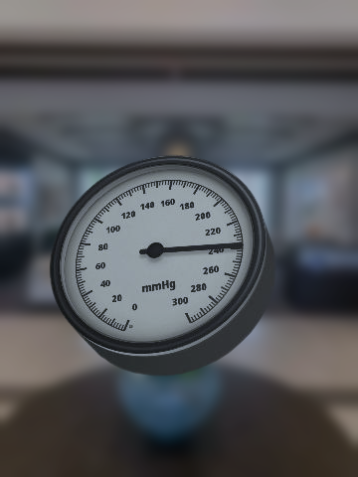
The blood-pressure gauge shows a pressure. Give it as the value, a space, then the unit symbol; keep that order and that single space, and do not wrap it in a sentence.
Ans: 240 mmHg
